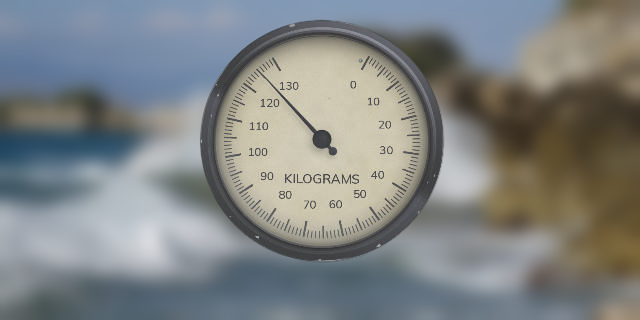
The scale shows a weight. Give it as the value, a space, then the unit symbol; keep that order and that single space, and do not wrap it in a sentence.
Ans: 125 kg
